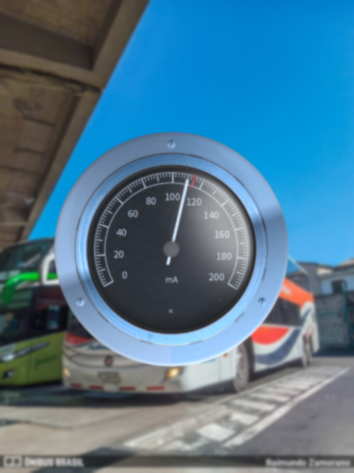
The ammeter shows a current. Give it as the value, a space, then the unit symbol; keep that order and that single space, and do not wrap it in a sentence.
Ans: 110 mA
